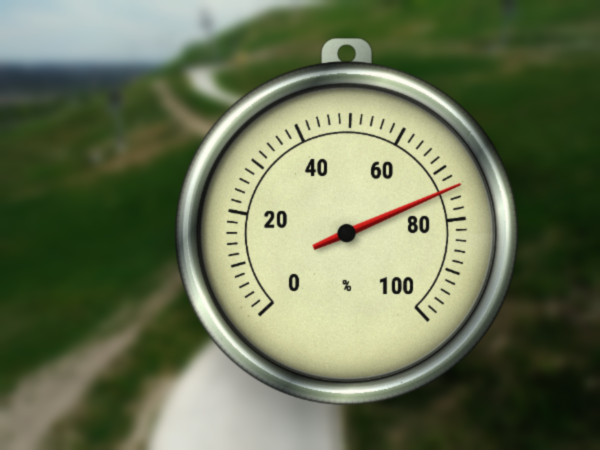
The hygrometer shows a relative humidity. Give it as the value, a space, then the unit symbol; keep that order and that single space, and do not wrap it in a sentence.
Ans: 74 %
